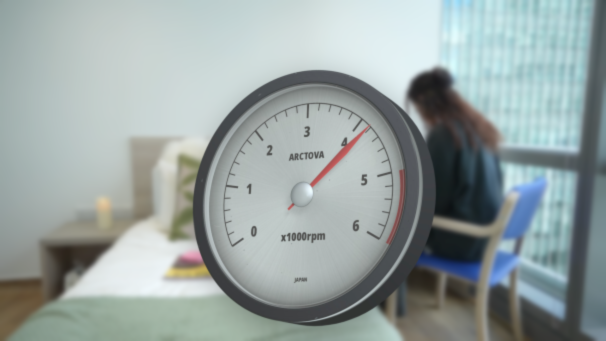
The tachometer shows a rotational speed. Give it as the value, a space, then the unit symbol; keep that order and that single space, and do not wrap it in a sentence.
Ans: 4200 rpm
